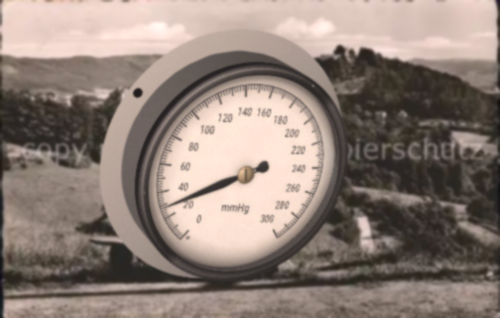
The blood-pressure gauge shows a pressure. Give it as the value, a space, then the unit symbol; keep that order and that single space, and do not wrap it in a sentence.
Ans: 30 mmHg
